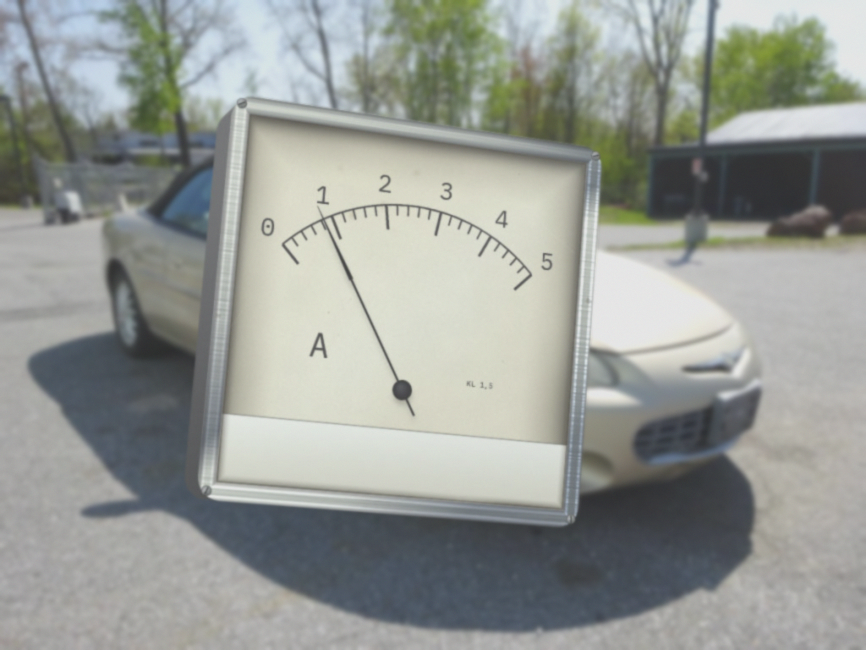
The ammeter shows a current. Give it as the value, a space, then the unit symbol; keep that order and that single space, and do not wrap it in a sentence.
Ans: 0.8 A
